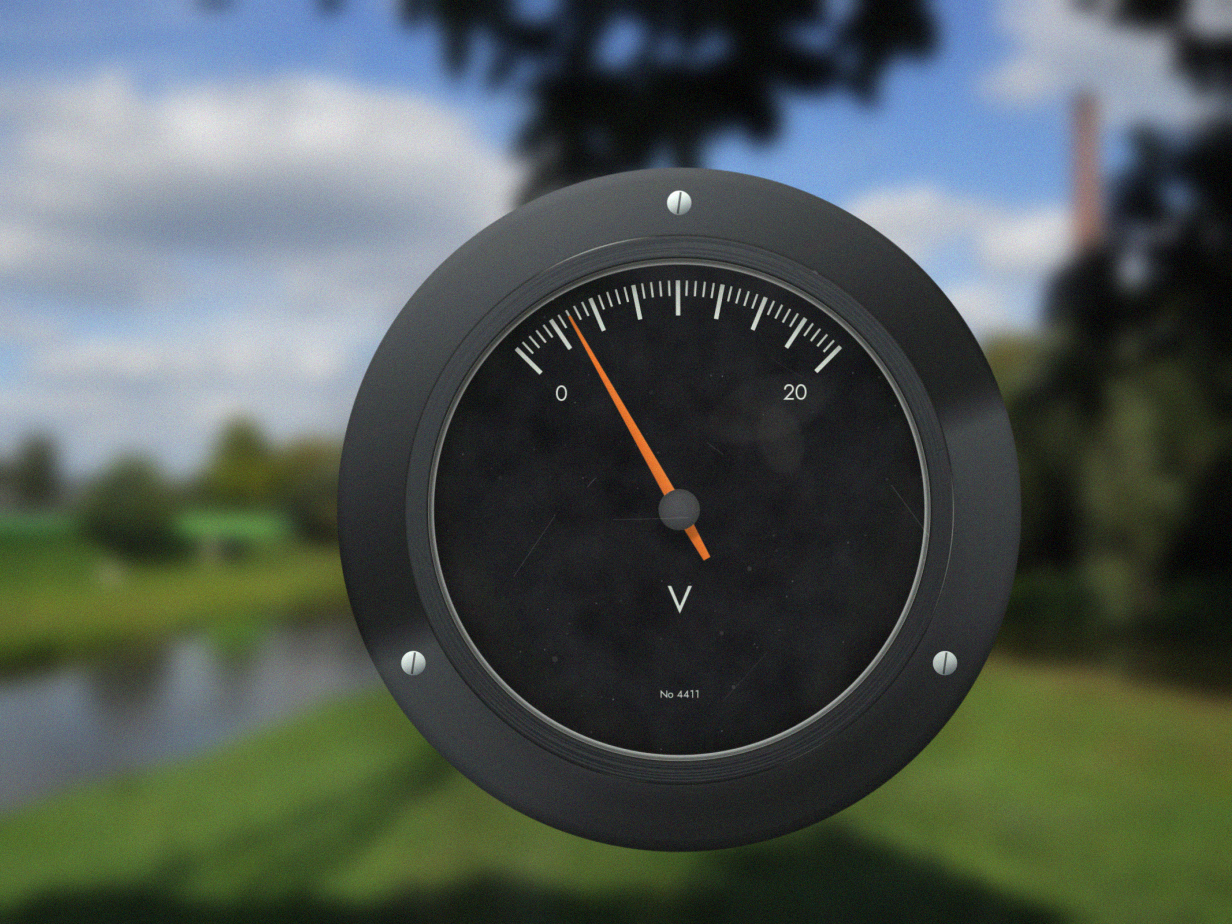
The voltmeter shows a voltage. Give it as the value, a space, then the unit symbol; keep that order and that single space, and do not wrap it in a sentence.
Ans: 3.5 V
